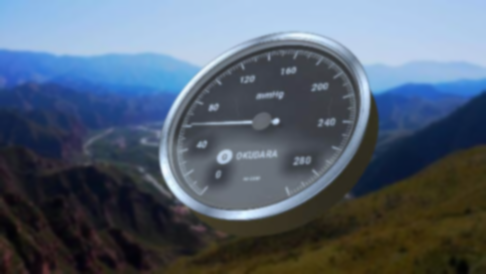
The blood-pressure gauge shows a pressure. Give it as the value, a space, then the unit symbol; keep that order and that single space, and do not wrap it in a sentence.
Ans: 60 mmHg
